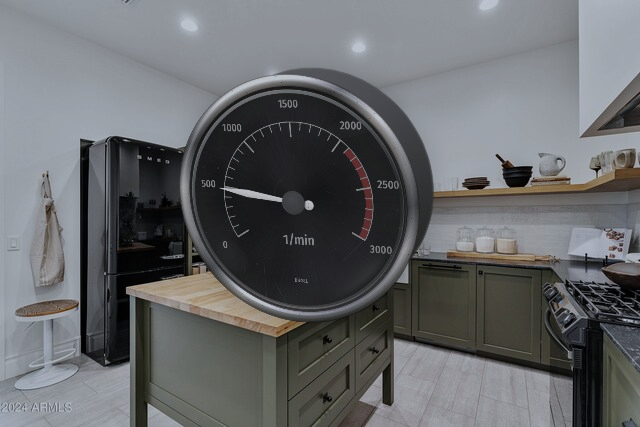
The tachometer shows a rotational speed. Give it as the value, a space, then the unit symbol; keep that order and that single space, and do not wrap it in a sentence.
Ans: 500 rpm
